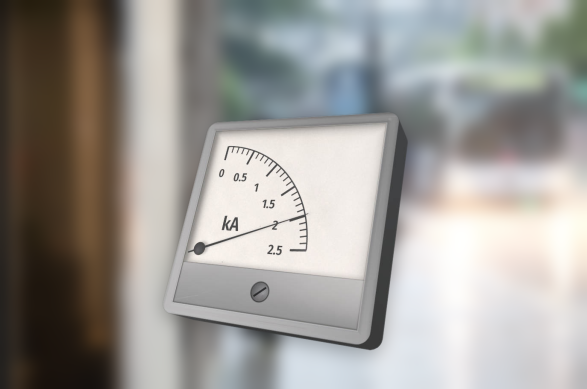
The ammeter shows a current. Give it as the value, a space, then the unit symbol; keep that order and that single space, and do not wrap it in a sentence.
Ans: 2 kA
